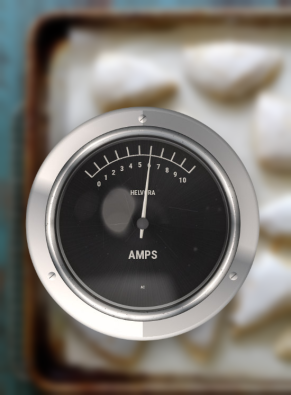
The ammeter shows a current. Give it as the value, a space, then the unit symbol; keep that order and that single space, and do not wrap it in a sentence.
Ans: 6 A
